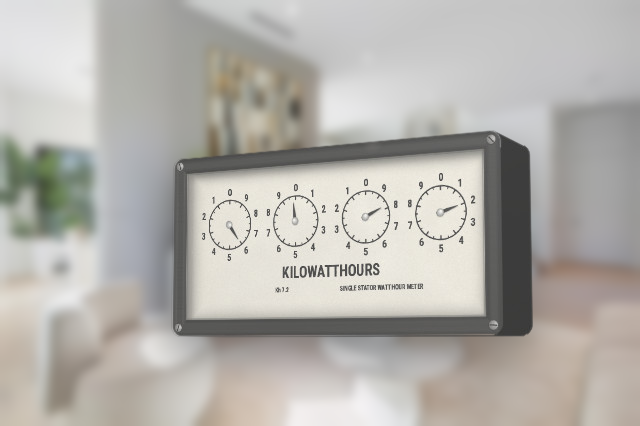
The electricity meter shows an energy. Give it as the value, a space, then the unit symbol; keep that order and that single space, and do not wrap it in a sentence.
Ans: 5982 kWh
